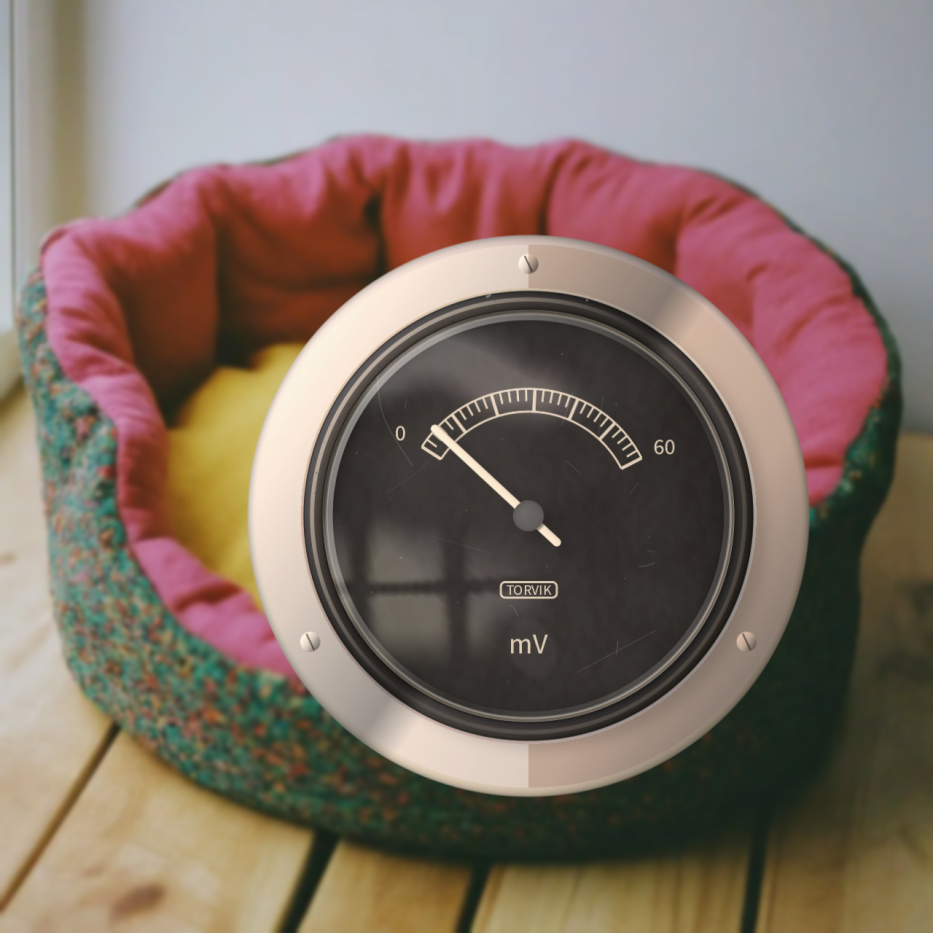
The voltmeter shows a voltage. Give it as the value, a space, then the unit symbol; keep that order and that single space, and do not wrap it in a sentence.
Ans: 5 mV
